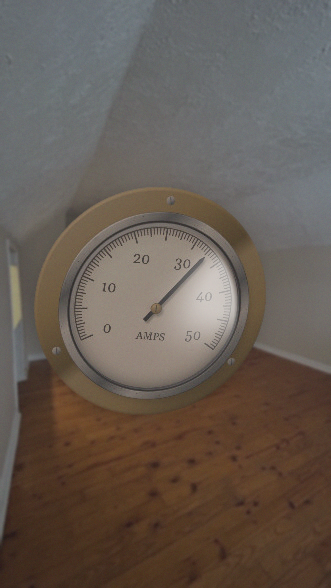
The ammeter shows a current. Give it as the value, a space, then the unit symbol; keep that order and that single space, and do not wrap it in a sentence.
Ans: 32.5 A
